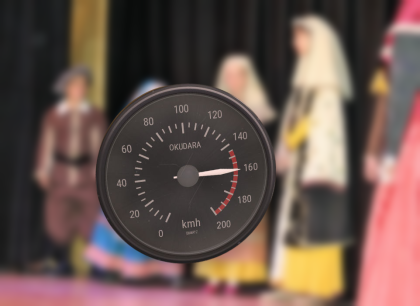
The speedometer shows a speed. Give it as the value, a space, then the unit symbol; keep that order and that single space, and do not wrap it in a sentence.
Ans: 160 km/h
